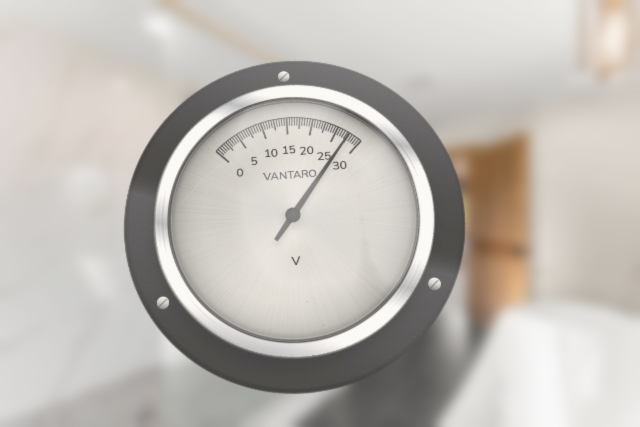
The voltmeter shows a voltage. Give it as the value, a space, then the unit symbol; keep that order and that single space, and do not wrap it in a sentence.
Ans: 27.5 V
